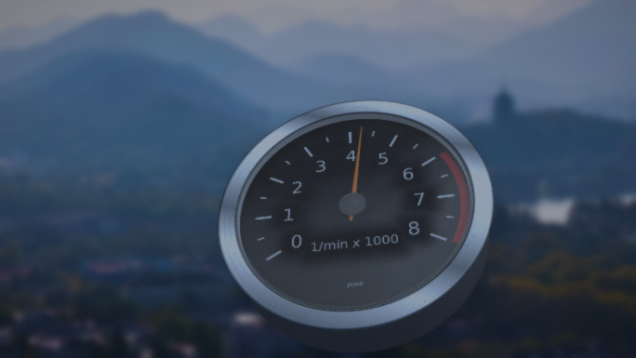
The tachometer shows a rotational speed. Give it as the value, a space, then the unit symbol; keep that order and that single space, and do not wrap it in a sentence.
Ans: 4250 rpm
